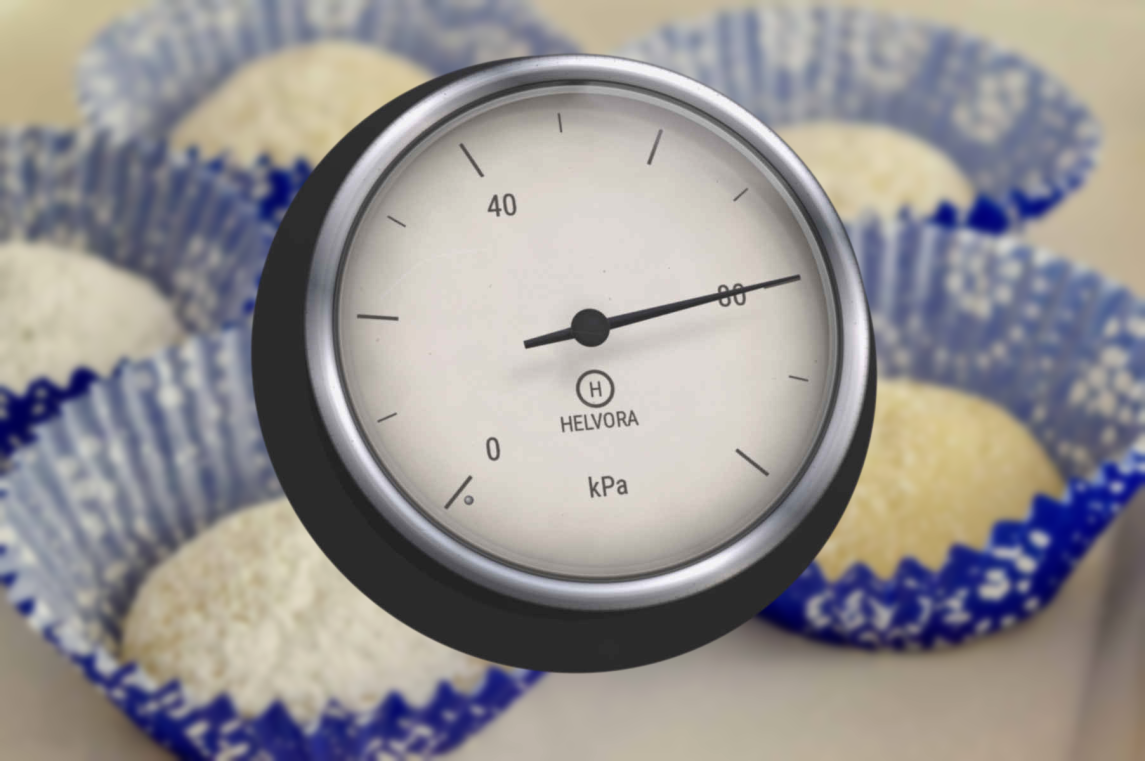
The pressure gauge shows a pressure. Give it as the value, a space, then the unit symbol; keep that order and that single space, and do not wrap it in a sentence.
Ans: 80 kPa
